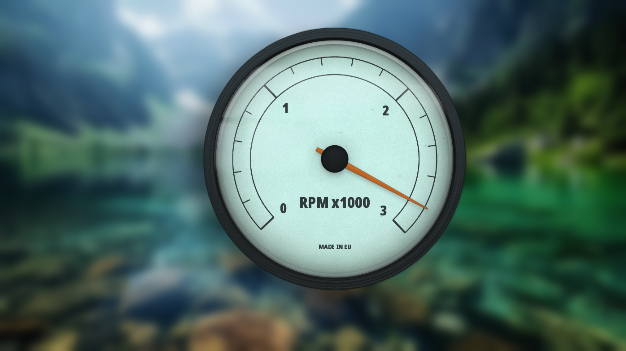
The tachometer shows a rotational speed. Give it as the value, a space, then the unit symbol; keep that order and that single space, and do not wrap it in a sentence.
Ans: 2800 rpm
